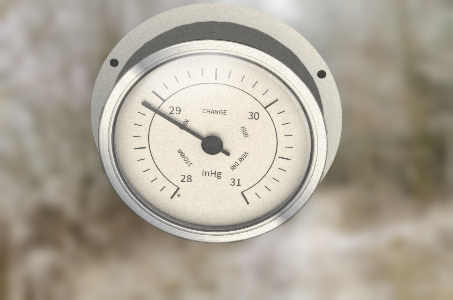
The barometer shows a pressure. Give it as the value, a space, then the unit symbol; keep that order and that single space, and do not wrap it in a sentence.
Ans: 28.9 inHg
